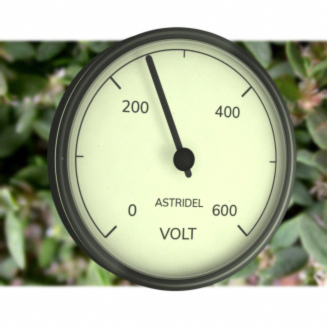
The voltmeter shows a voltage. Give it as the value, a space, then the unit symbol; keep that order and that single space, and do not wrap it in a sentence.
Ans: 250 V
